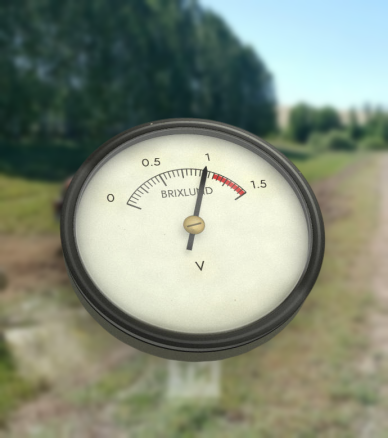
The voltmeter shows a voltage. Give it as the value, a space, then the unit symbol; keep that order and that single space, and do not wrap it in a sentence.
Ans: 1 V
